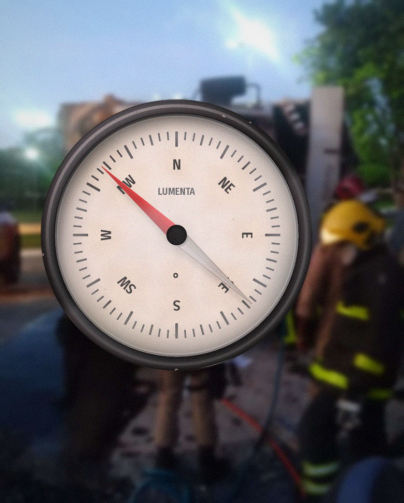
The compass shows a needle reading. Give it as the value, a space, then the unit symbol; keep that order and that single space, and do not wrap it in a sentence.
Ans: 312.5 °
